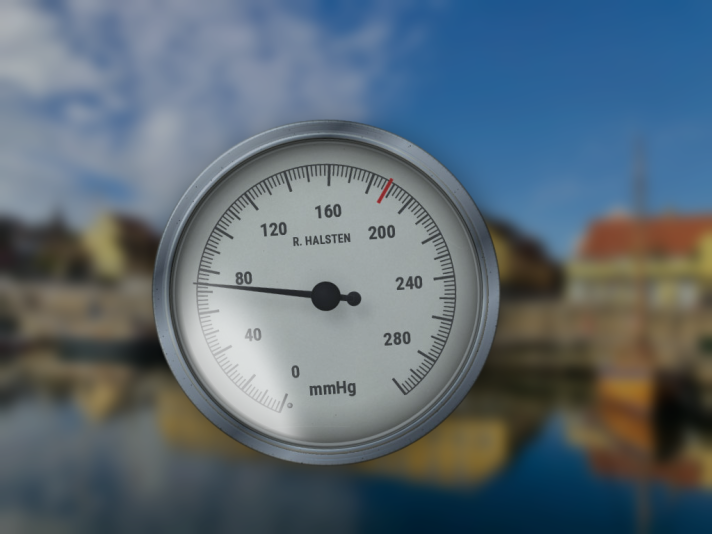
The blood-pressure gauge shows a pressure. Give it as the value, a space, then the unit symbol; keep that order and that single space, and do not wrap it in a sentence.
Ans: 74 mmHg
